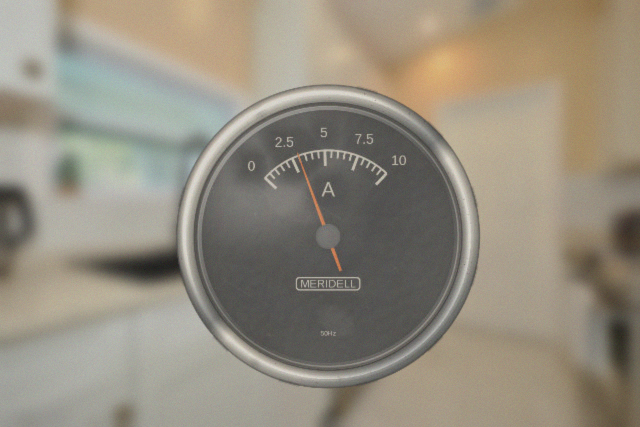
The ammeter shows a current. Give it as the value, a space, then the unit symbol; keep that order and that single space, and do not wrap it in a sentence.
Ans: 3 A
